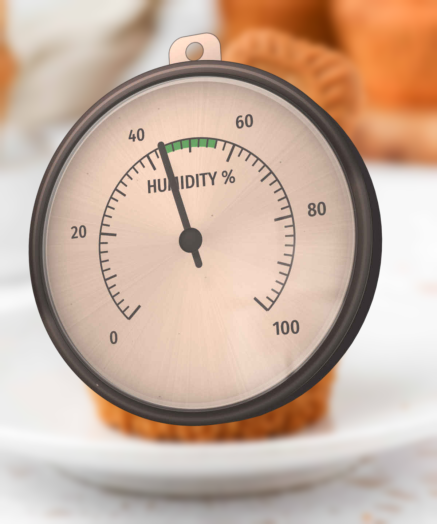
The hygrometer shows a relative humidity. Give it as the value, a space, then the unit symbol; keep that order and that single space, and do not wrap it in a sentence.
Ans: 44 %
